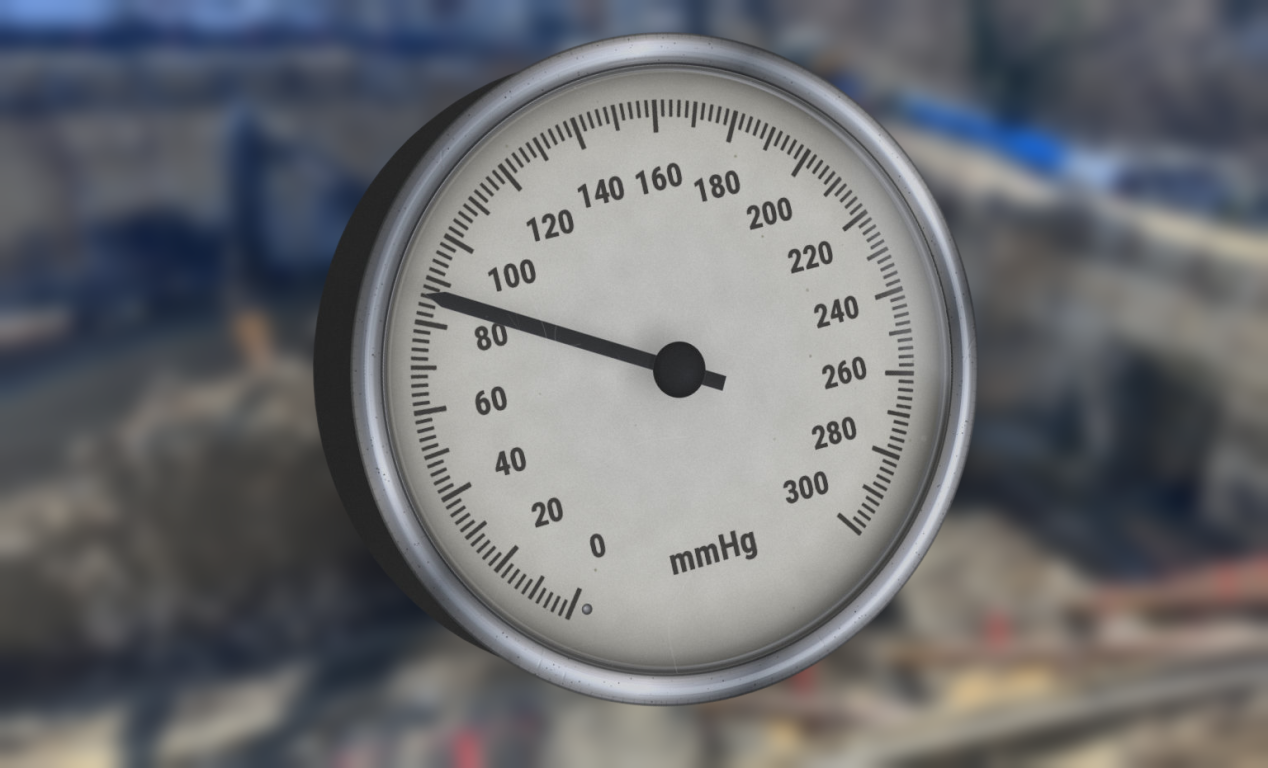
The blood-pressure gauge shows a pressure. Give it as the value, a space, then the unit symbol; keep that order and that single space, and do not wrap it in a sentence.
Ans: 86 mmHg
